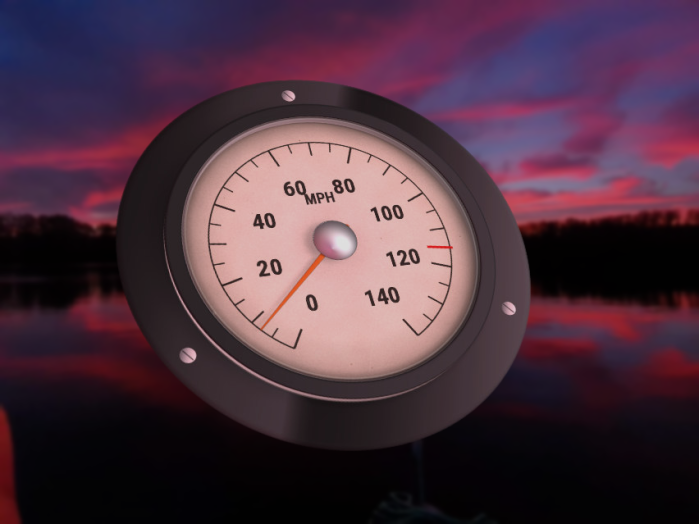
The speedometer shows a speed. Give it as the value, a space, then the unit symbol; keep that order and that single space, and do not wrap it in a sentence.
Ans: 7.5 mph
